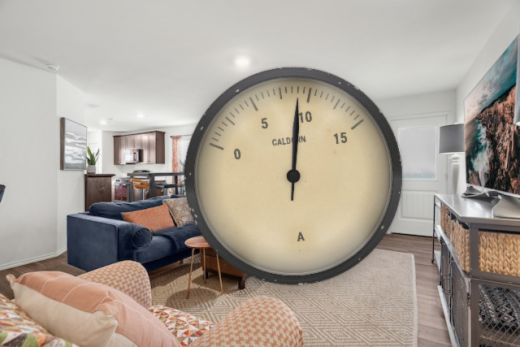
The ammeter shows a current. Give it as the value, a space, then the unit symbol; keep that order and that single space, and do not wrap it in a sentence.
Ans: 9 A
